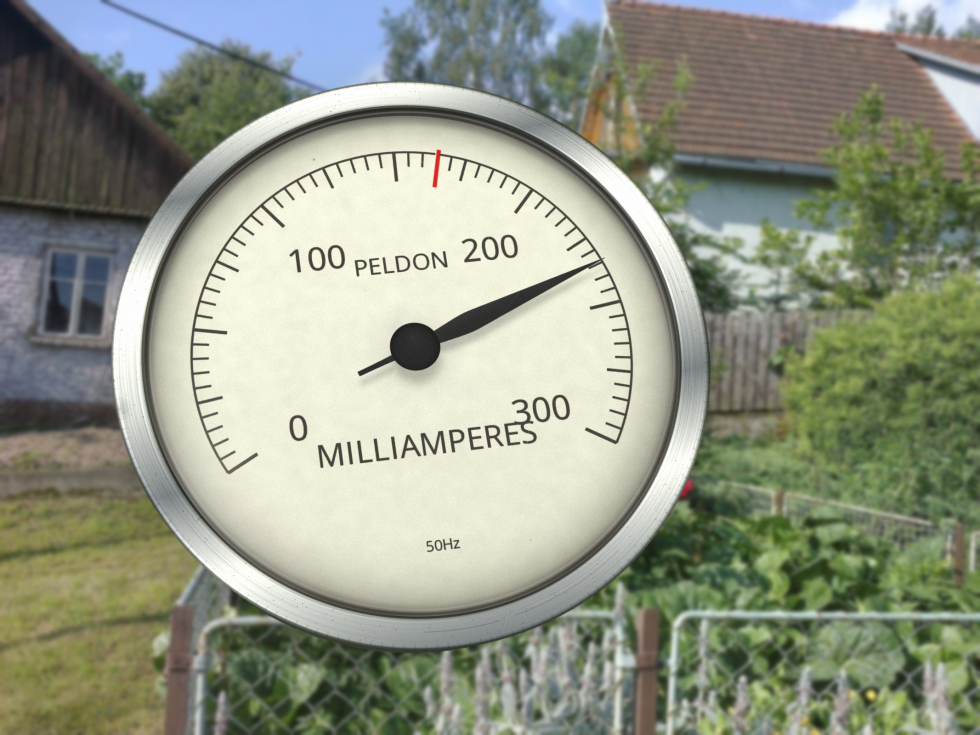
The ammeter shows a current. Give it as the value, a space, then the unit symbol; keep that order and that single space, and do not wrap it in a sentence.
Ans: 235 mA
